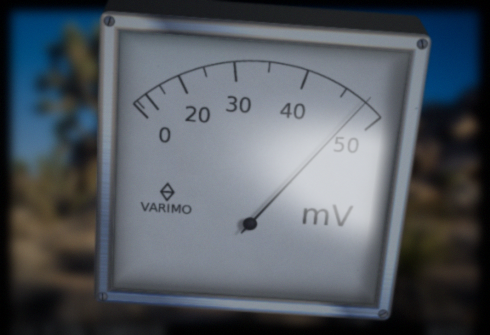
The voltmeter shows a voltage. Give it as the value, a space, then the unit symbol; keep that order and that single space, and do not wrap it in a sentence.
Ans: 47.5 mV
